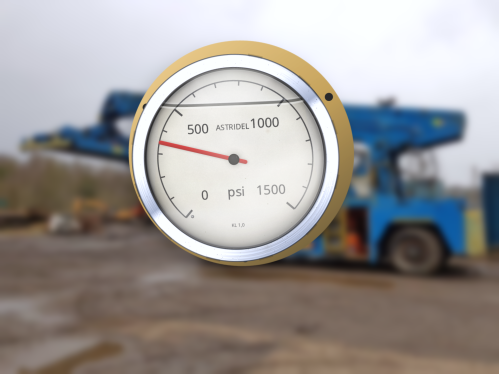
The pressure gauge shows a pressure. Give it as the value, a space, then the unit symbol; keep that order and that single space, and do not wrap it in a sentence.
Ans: 350 psi
